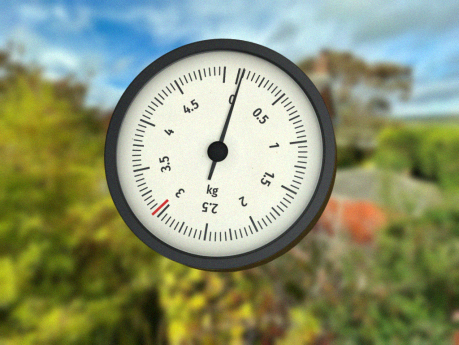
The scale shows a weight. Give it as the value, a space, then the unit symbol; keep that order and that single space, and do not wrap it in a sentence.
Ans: 0.05 kg
